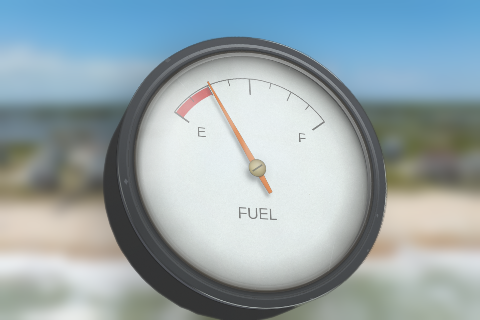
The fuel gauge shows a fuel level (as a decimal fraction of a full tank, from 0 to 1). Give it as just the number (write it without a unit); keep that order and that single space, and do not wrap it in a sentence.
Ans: 0.25
